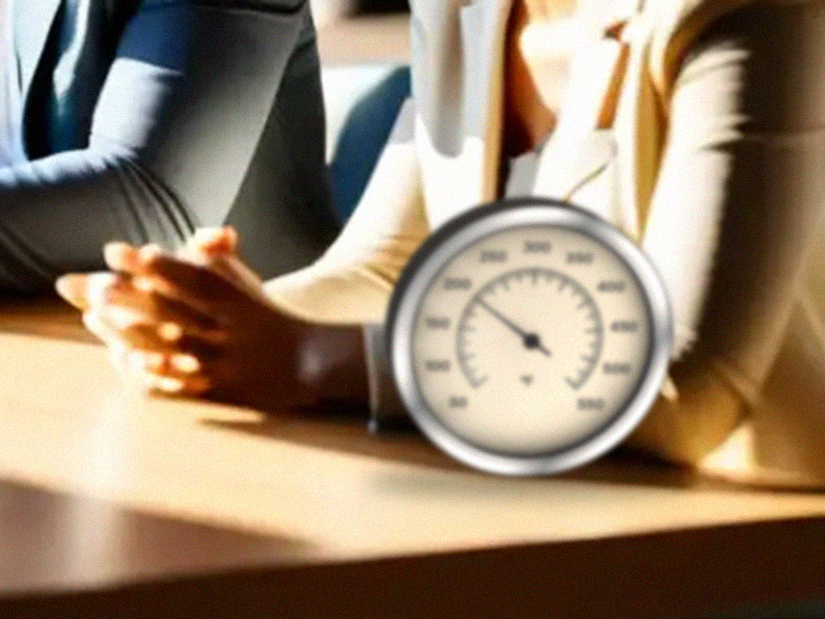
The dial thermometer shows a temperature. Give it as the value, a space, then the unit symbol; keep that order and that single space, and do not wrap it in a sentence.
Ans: 200 °F
